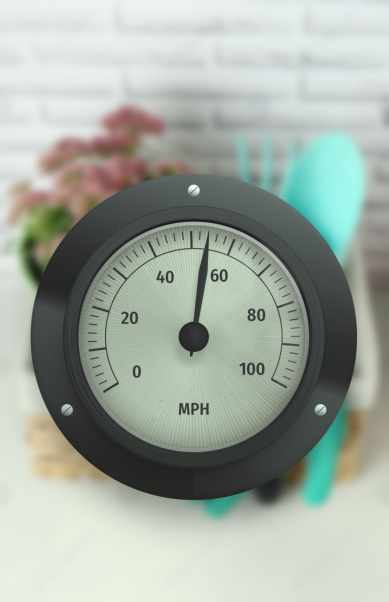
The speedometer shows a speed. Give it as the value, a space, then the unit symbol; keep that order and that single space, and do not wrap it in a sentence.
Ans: 54 mph
